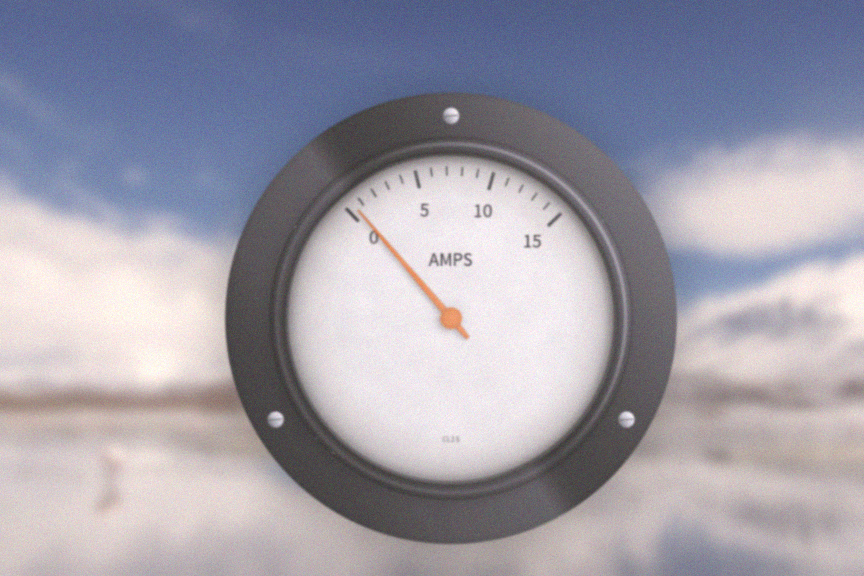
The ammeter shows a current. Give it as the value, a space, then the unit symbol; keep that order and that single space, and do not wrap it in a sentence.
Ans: 0.5 A
